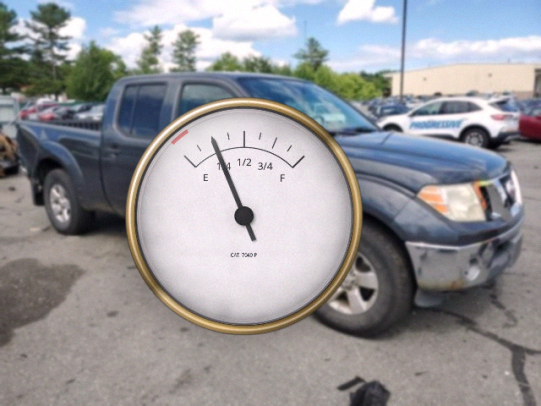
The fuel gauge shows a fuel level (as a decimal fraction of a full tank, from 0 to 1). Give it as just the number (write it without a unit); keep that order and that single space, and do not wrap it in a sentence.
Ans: 0.25
